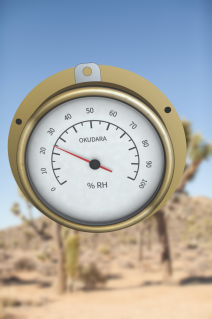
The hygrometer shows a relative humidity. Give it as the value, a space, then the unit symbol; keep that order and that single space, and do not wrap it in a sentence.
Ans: 25 %
